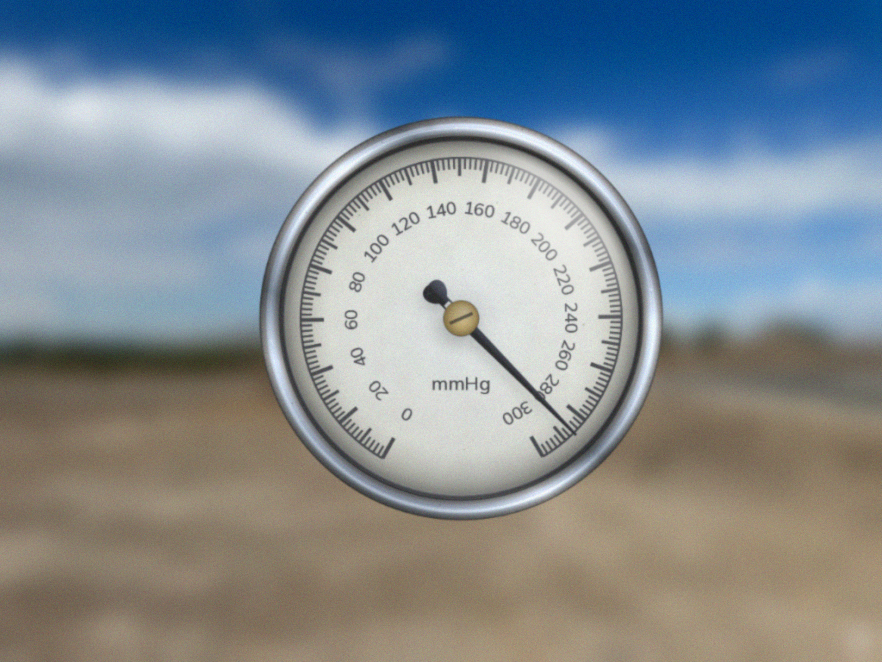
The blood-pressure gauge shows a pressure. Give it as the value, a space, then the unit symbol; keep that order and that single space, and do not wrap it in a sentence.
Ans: 286 mmHg
